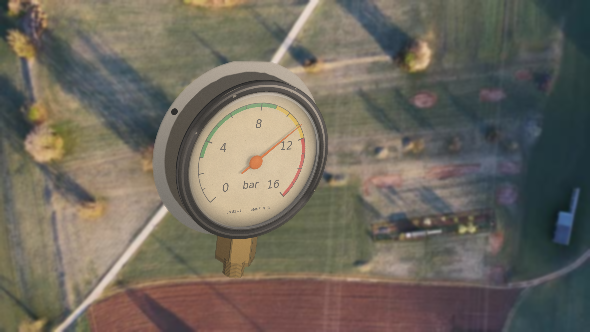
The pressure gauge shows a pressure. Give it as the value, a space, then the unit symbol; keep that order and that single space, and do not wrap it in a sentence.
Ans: 11 bar
